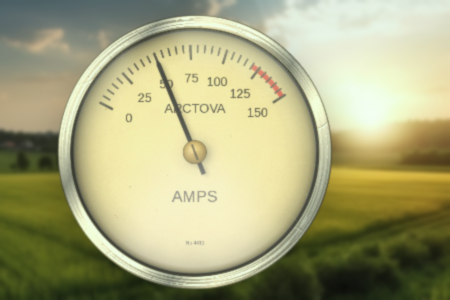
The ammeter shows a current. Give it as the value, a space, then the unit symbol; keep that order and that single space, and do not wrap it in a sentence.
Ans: 50 A
